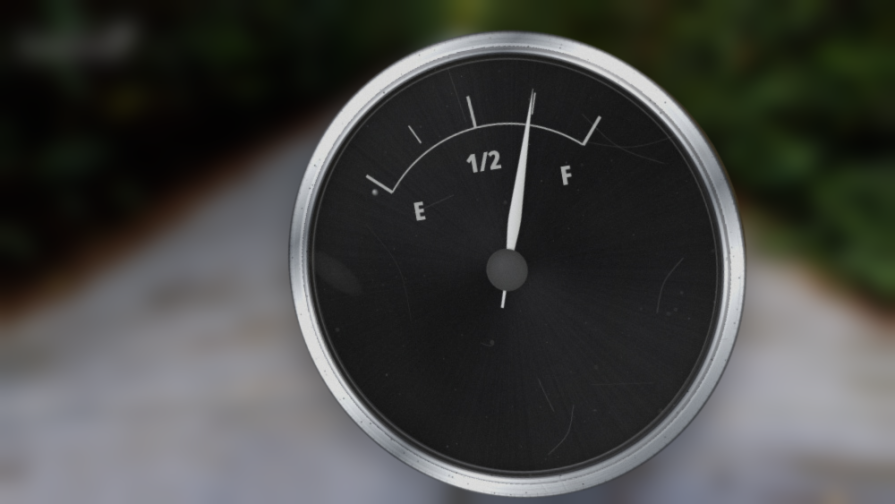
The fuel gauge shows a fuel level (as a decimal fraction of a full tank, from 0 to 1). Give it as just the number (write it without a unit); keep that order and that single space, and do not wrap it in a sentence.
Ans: 0.75
